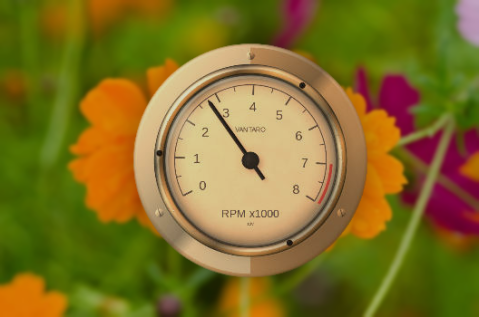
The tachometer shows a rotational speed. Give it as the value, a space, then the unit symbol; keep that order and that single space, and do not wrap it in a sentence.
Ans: 2750 rpm
